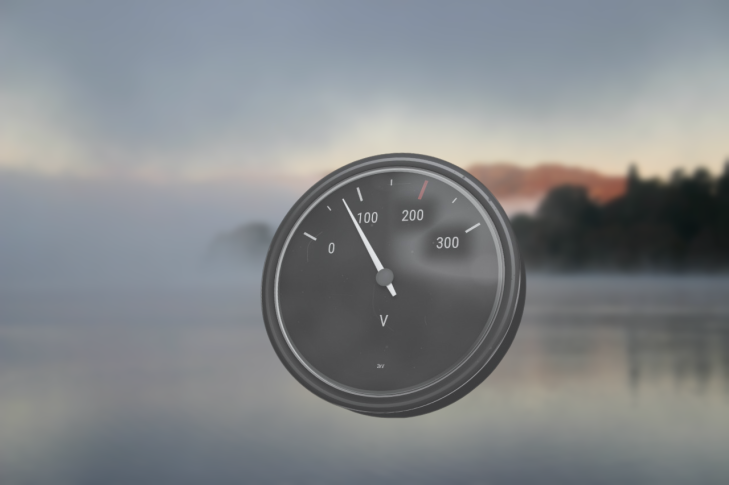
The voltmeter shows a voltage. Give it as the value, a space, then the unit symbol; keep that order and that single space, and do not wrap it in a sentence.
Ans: 75 V
